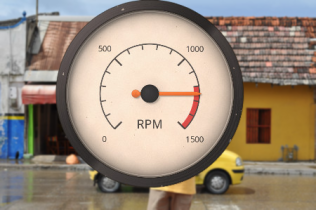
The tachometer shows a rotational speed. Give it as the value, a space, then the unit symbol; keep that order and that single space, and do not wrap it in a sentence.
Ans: 1250 rpm
